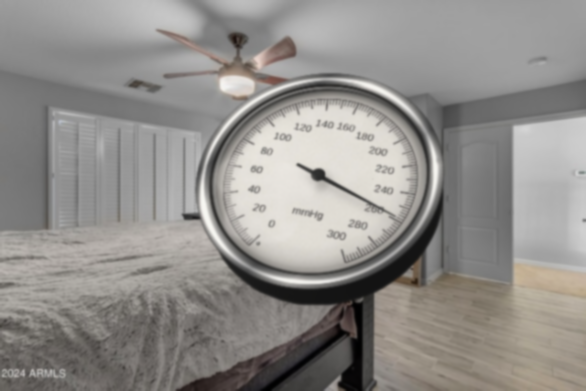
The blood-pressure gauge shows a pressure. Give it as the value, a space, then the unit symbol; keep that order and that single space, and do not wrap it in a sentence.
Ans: 260 mmHg
